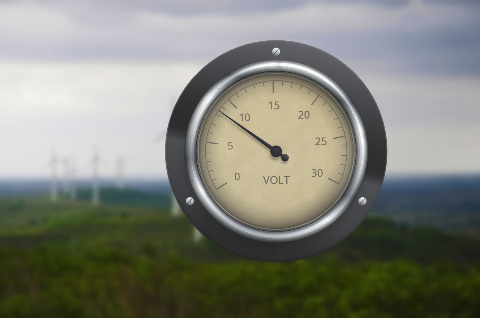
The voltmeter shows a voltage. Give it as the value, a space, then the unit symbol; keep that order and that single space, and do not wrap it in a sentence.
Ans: 8.5 V
